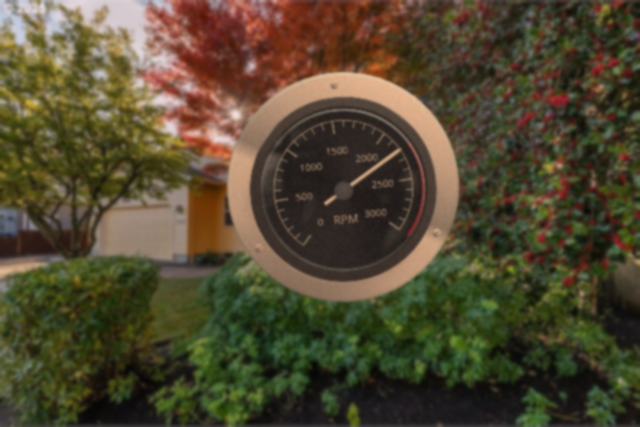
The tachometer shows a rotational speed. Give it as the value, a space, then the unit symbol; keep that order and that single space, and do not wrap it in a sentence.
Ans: 2200 rpm
